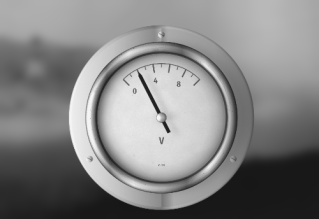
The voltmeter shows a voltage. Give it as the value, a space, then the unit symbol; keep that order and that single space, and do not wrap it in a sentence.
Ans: 2 V
